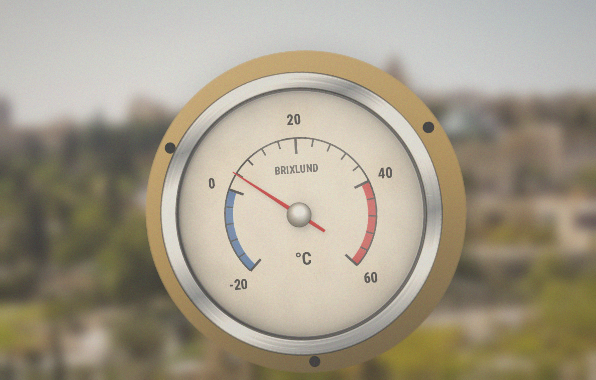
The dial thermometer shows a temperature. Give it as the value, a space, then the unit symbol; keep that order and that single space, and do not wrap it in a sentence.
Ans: 4 °C
